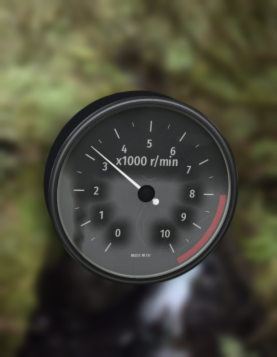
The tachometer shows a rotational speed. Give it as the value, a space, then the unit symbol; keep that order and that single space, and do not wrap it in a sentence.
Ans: 3250 rpm
